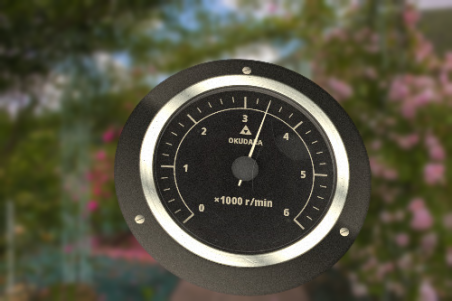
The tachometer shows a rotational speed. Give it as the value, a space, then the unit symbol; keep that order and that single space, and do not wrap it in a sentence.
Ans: 3400 rpm
